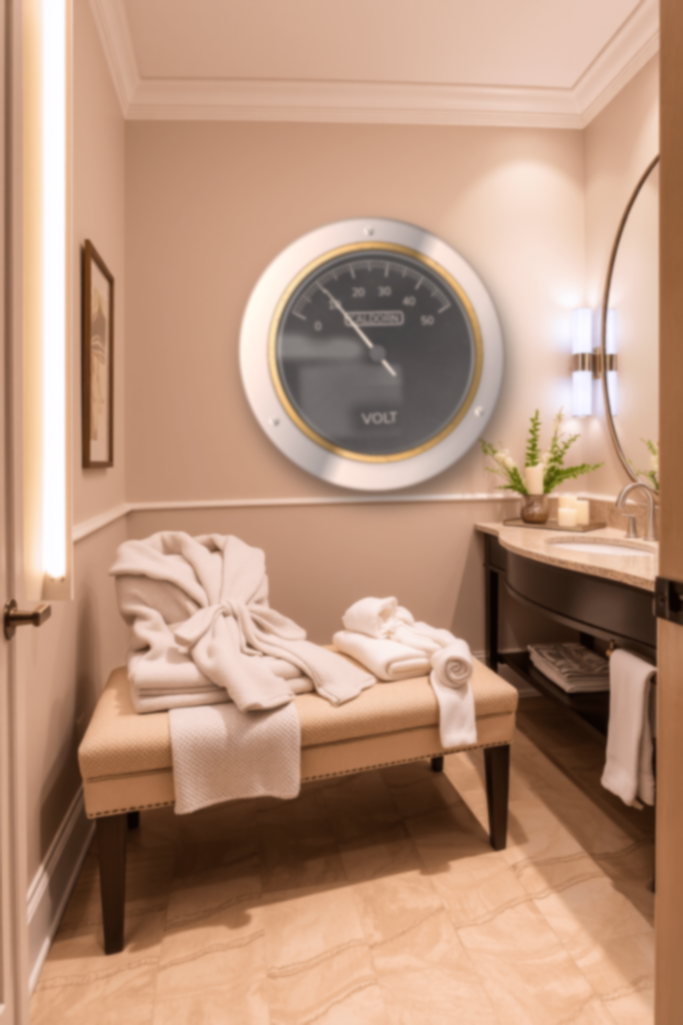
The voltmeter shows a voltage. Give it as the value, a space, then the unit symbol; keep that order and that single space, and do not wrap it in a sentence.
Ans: 10 V
